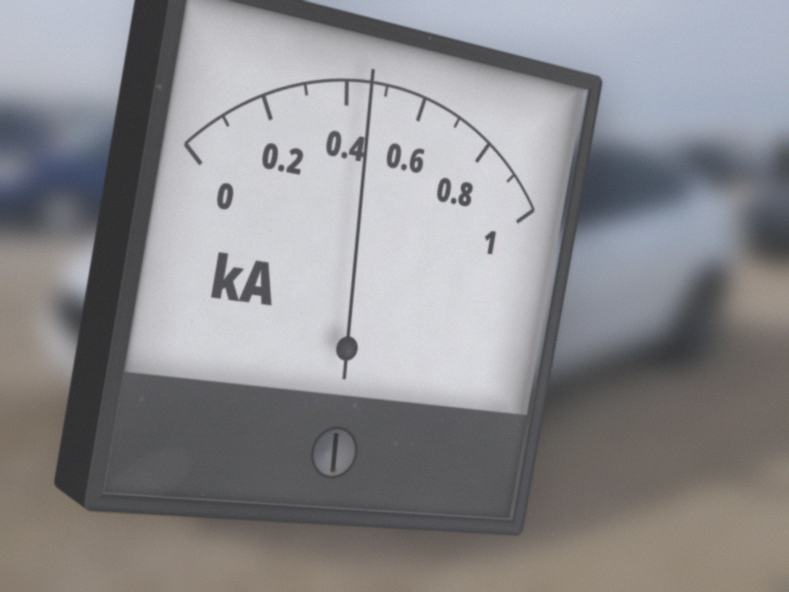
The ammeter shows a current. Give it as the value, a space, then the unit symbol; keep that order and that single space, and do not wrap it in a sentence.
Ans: 0.45 kA
